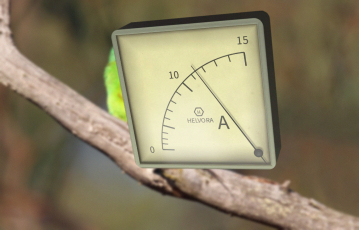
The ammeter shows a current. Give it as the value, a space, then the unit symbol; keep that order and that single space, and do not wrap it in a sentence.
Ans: 11.5 A
